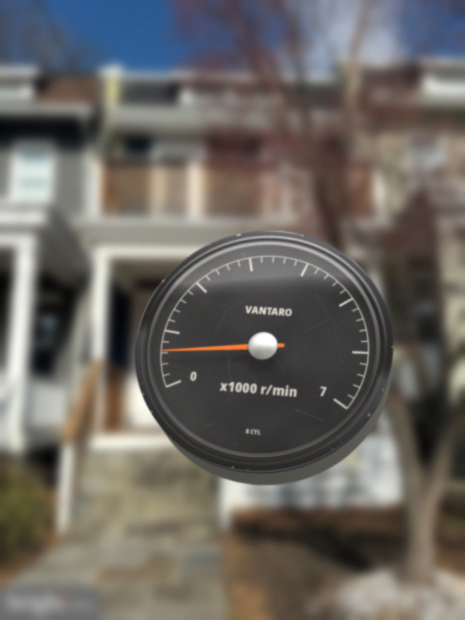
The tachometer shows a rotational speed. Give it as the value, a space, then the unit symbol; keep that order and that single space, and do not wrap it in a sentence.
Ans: 600 rpm
